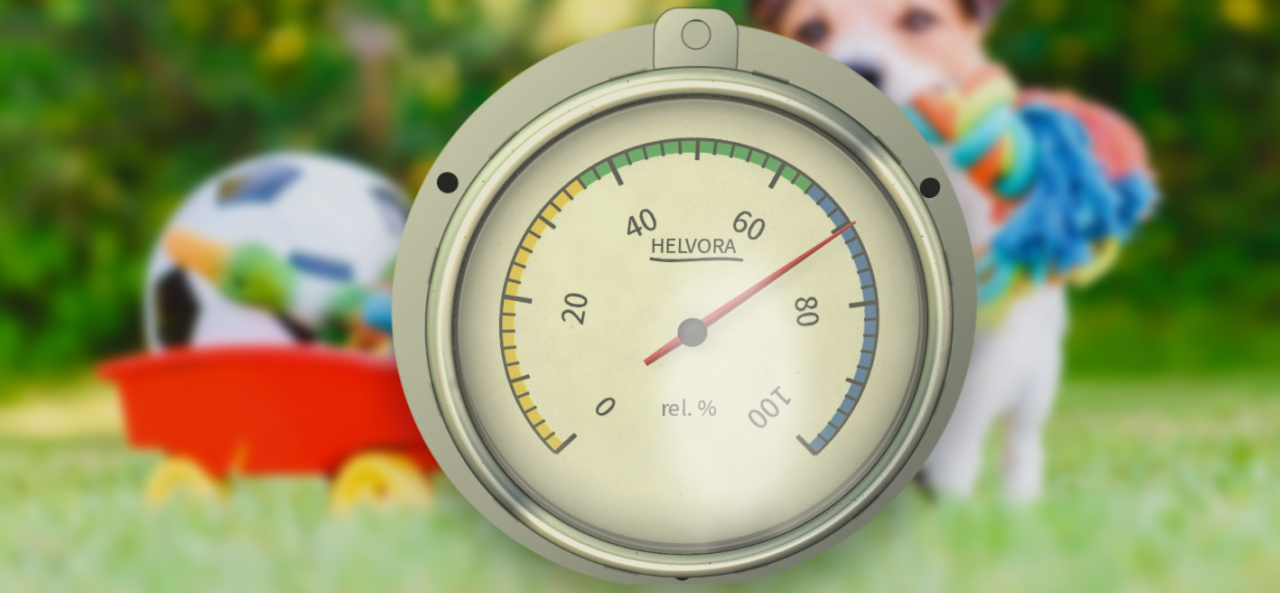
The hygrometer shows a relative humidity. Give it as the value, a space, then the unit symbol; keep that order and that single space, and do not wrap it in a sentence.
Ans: 70 %
